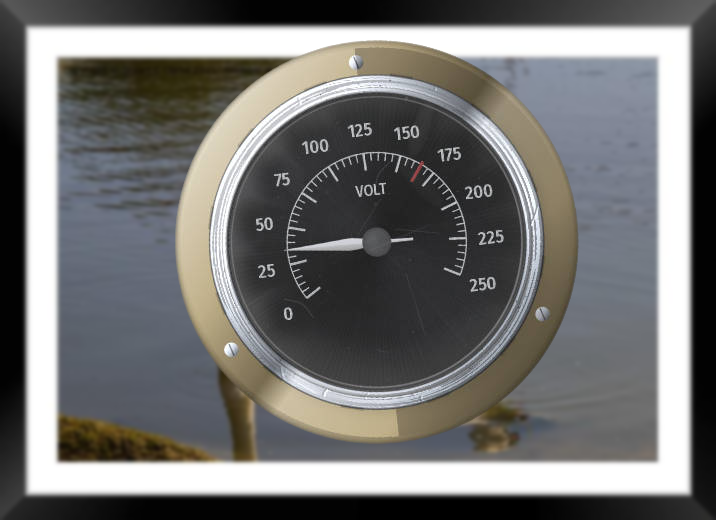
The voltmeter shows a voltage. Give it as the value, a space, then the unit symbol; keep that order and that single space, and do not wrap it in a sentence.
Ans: 35 V
